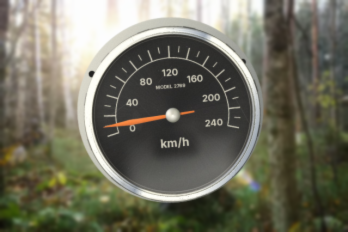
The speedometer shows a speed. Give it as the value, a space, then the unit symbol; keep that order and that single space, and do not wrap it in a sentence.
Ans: 10 km/h
